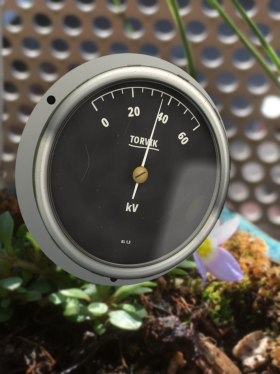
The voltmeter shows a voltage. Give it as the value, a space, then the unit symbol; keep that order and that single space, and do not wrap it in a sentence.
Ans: 35 kV
